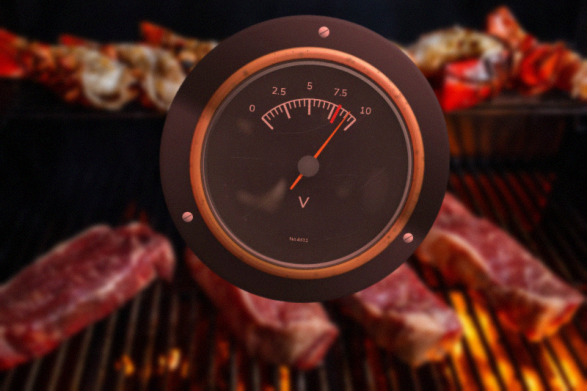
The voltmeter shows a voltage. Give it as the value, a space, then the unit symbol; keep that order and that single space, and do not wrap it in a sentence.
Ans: 9 V
